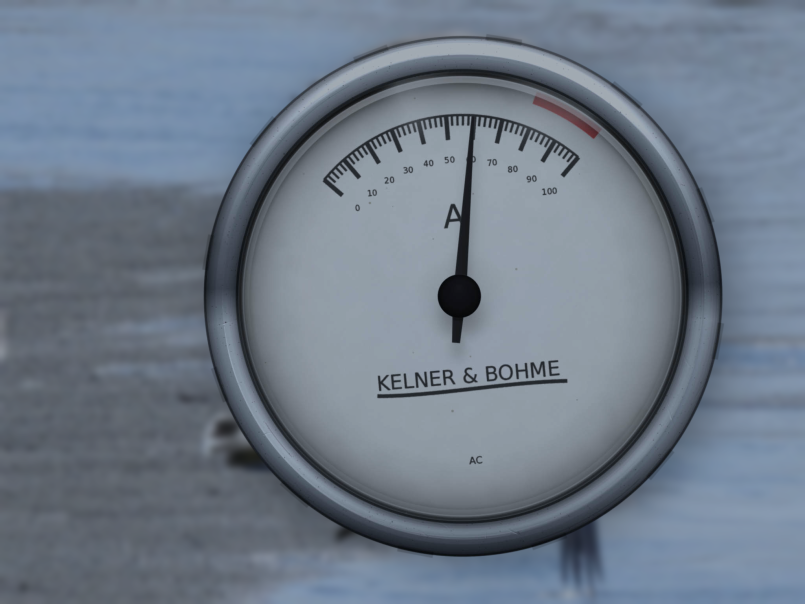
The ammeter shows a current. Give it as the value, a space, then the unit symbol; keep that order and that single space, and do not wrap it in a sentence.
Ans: 60 A
